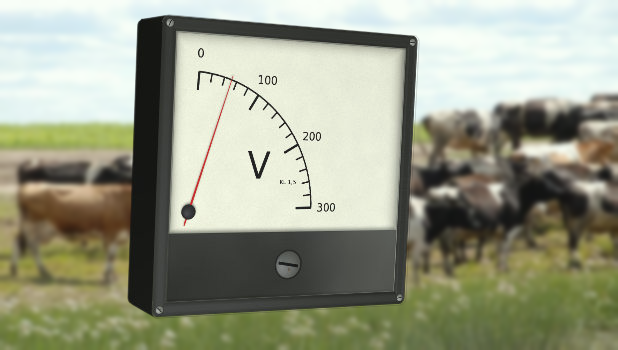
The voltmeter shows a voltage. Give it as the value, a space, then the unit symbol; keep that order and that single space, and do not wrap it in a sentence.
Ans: 50 V
